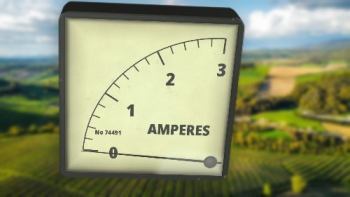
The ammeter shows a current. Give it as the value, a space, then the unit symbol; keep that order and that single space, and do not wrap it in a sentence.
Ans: 0 A
